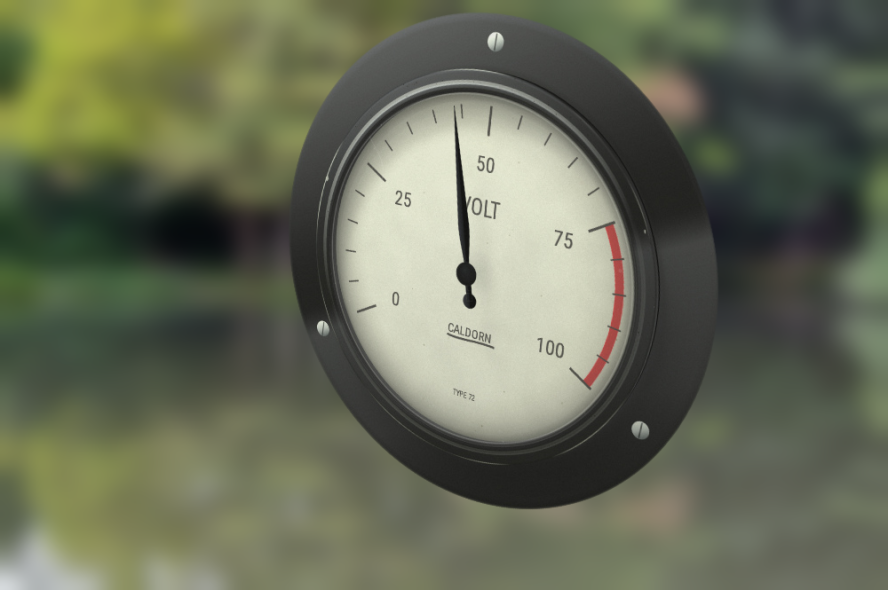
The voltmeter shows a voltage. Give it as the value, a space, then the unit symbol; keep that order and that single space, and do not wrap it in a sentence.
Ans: 45 V
